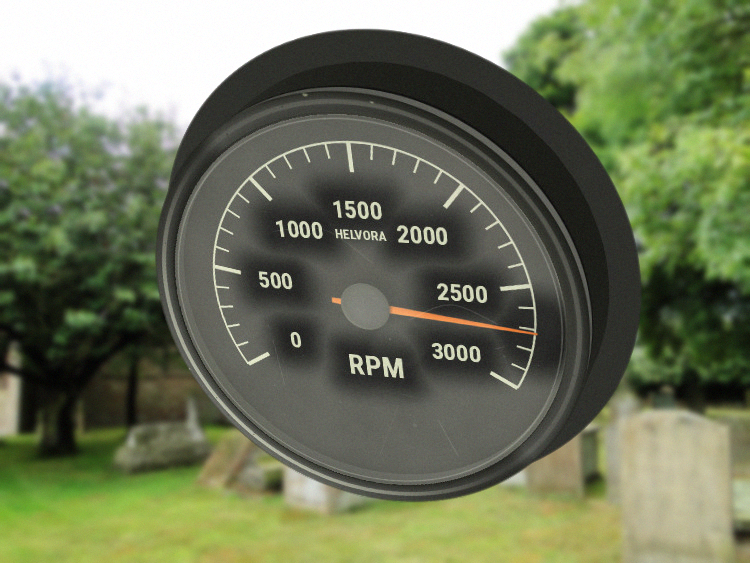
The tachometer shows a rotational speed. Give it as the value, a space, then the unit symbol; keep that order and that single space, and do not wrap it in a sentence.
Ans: 2700 rpm
